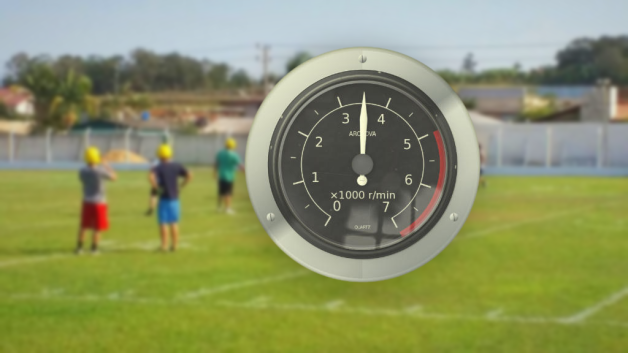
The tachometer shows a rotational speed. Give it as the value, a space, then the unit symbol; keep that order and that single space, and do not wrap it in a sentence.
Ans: 3500 rpm
